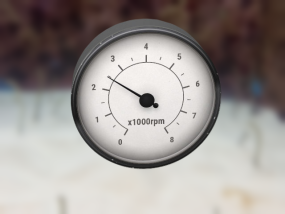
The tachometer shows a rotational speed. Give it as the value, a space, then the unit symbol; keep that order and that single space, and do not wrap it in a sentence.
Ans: 2500 rpm
